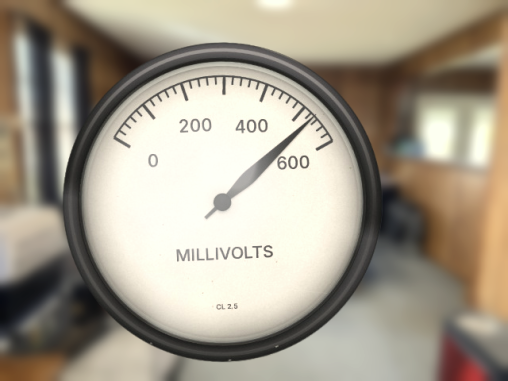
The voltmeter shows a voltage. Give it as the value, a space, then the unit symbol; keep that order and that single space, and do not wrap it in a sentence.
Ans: 530 mV
